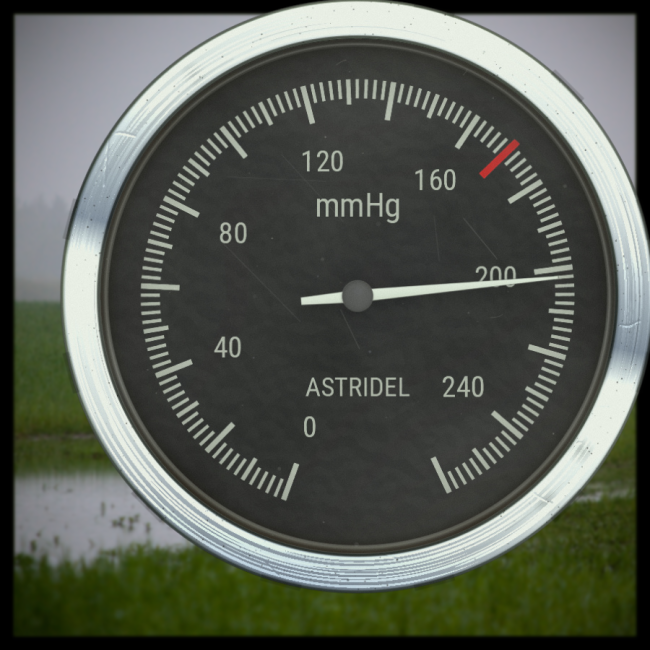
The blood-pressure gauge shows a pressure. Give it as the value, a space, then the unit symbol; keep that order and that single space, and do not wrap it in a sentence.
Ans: 202 mmHg
